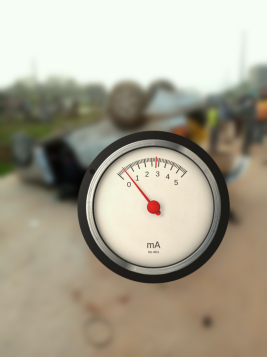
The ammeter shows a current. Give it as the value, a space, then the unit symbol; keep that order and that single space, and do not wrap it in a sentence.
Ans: 0.5 mA
